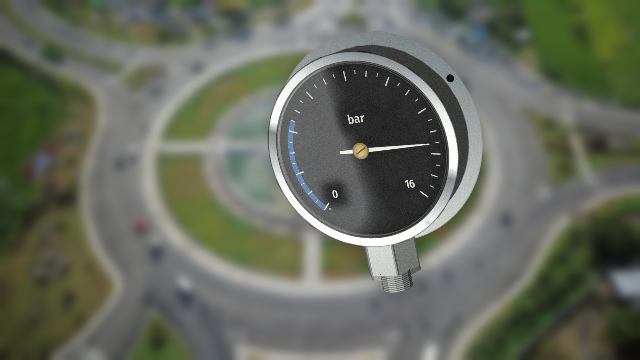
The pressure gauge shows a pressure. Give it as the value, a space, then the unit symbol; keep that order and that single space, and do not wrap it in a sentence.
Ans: 13.5 bar
